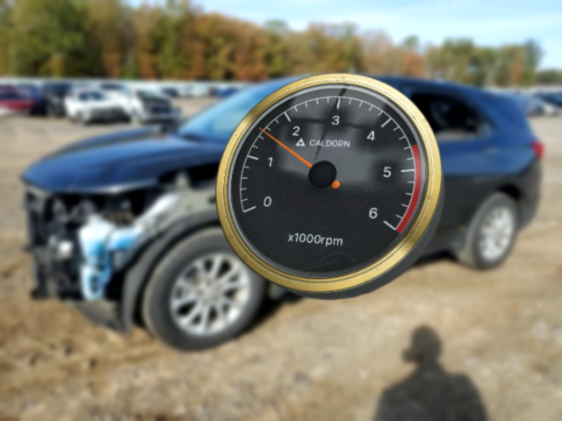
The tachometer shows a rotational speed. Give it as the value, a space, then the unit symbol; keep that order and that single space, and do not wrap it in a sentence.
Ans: 1500 rpm
